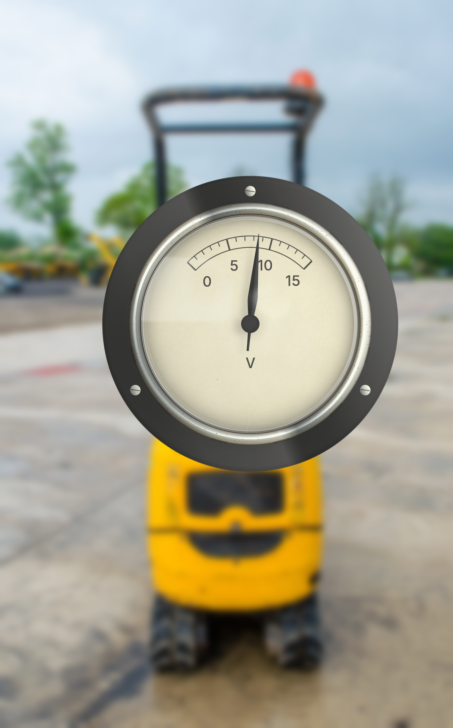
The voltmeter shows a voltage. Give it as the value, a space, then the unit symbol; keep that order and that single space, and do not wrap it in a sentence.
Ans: 8.5 V
